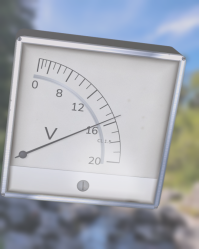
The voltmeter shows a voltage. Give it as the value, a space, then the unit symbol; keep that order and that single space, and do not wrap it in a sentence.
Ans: 15.5 V
